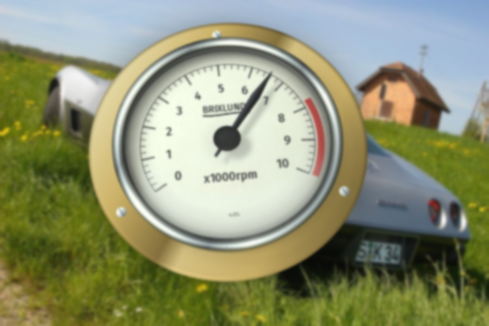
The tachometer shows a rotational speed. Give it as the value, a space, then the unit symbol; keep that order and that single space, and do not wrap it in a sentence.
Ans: 6600 rpm
